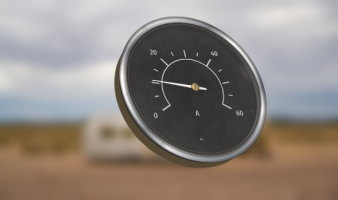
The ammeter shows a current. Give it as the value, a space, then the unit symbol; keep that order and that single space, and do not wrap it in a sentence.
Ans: 10 A
